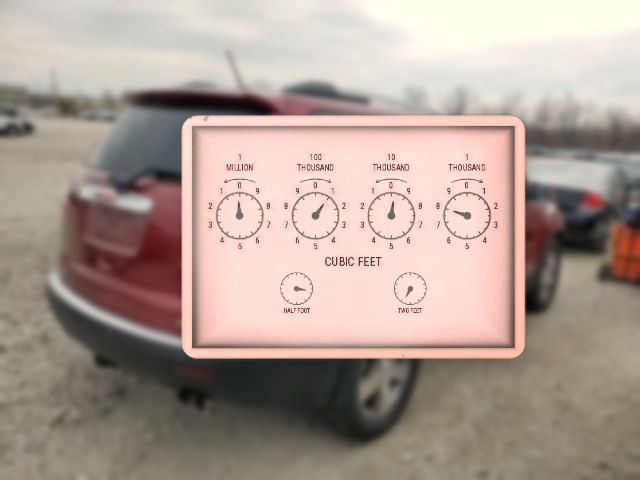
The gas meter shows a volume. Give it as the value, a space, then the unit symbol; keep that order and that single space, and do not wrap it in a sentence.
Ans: 9800 ft³
